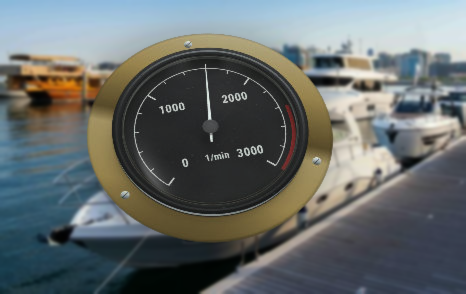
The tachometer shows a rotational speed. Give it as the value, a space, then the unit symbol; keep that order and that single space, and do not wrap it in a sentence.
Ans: 1600 rpm
